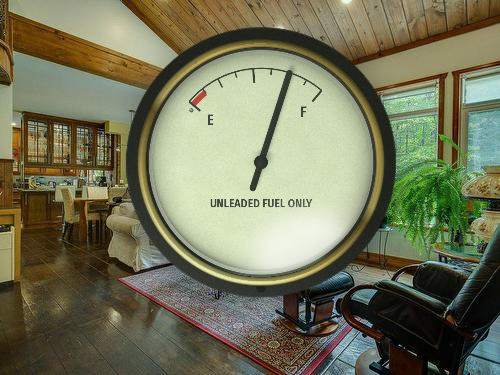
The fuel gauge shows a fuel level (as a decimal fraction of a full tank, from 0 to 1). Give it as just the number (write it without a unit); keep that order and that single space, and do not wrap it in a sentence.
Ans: 0.75
